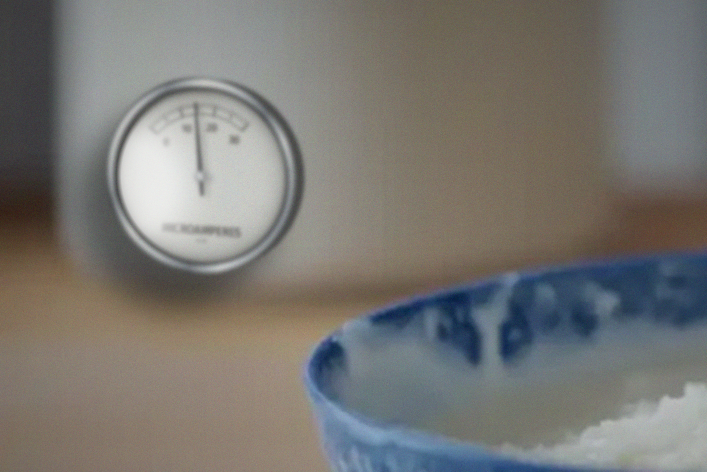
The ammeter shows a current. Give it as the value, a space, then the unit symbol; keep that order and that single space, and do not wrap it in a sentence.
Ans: 15 µA
